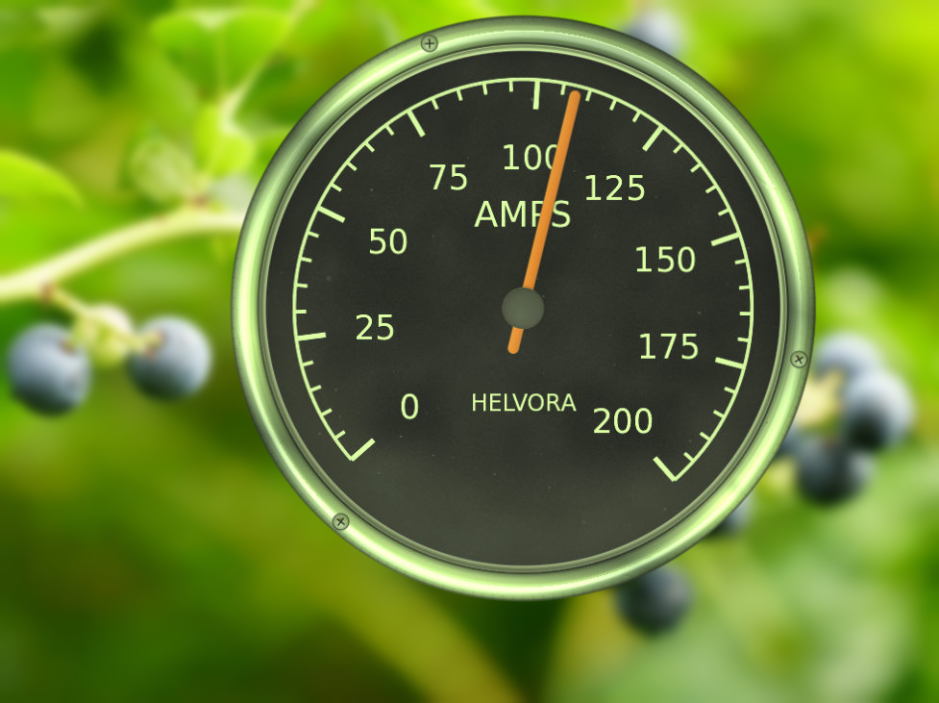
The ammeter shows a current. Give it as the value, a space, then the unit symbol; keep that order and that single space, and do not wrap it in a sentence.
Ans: 107.5 A
